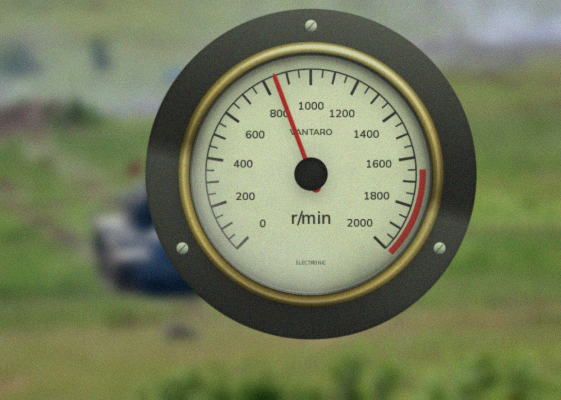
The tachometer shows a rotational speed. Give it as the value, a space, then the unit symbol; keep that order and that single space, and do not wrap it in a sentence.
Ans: 850 rpm
